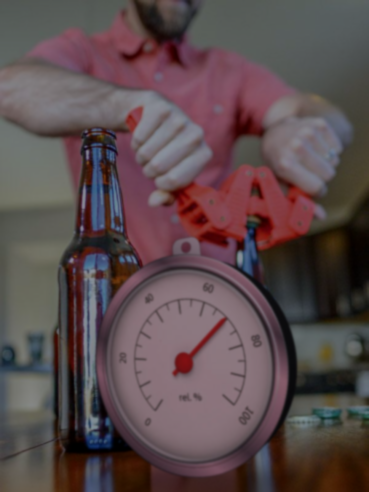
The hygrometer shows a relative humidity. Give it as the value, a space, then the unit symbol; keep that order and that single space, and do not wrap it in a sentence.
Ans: 70 %
